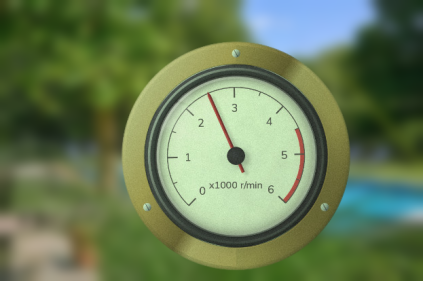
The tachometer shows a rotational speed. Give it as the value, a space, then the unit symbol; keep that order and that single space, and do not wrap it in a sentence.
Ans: 2500 rpm
